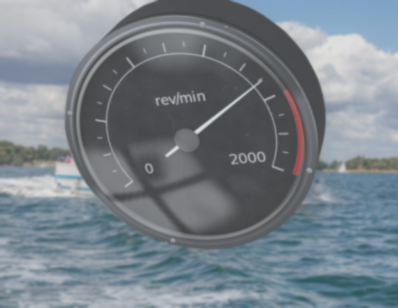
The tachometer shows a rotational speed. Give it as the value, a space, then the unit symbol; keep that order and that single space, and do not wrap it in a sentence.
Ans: 1500 rpm
